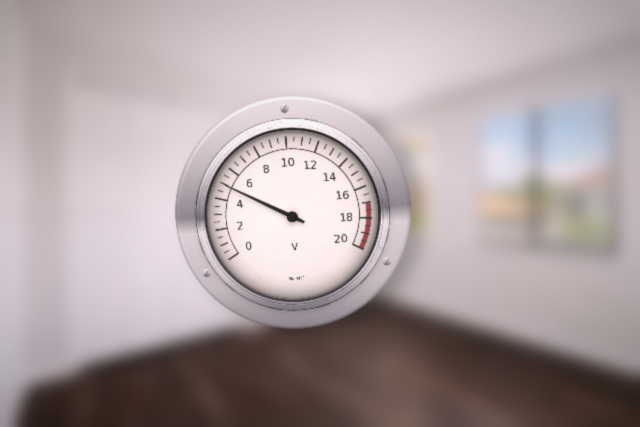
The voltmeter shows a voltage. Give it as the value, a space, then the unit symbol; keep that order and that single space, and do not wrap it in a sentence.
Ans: 5 V
